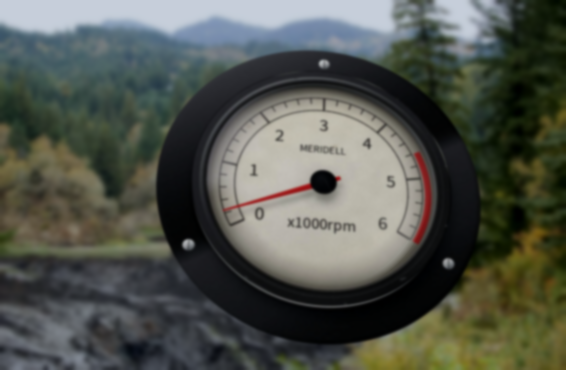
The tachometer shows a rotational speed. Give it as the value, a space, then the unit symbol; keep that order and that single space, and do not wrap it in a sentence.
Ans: 200 rpm
